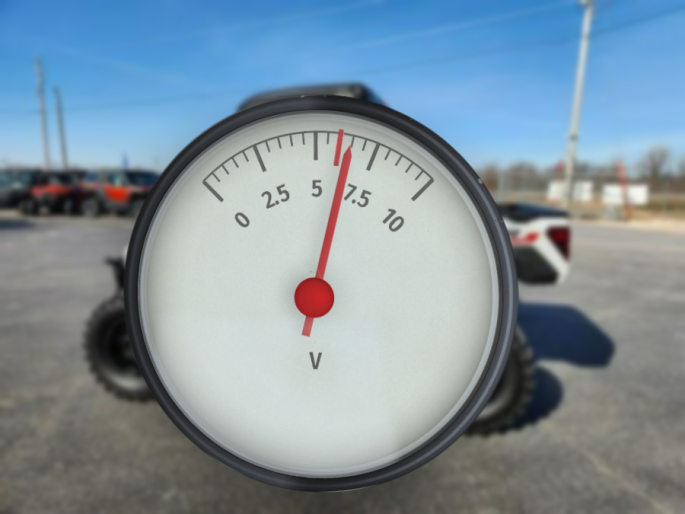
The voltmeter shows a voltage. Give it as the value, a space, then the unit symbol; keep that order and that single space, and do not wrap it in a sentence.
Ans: 6.5 V
